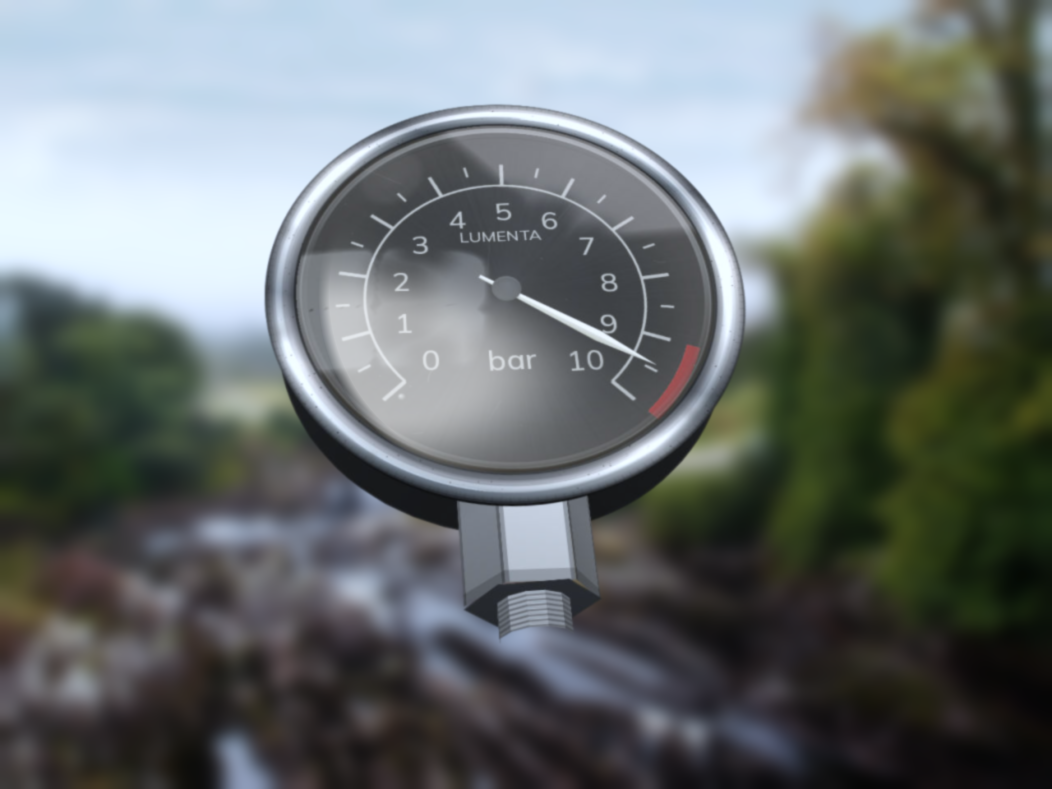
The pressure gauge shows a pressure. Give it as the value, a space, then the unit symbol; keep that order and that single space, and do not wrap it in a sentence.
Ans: 9.5 bar
